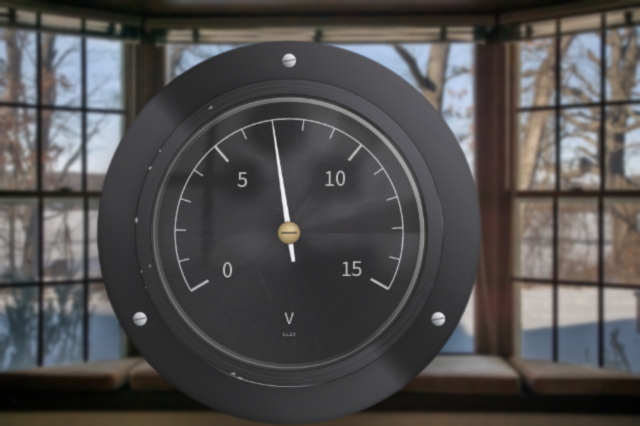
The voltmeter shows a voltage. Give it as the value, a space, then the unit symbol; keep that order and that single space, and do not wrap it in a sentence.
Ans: 7 V
